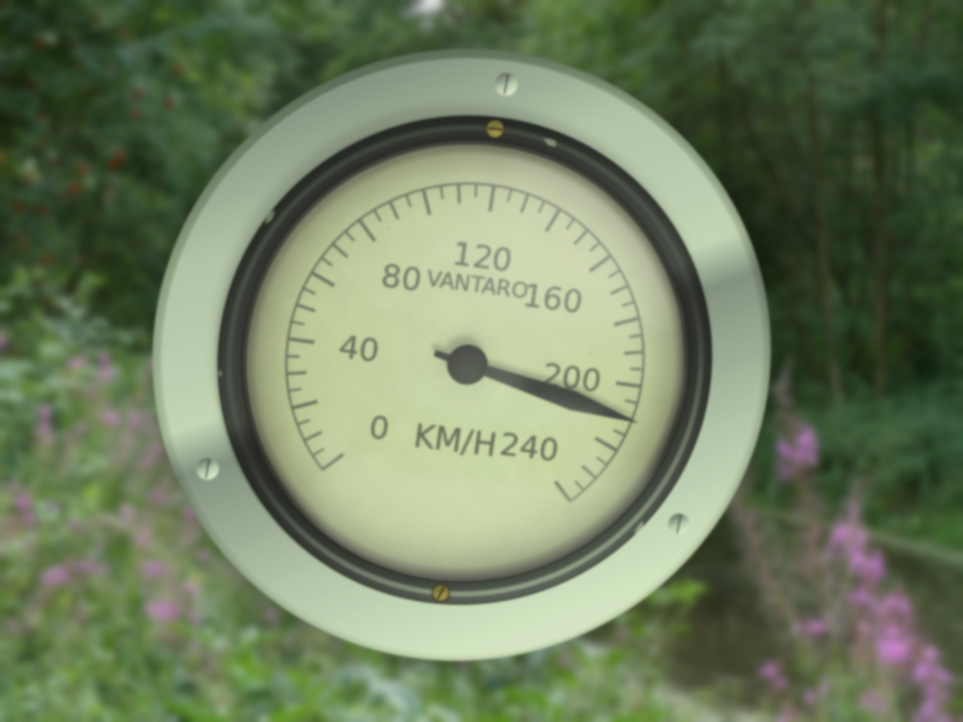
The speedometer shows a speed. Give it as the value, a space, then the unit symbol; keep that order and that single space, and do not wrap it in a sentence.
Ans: 210 km/h
